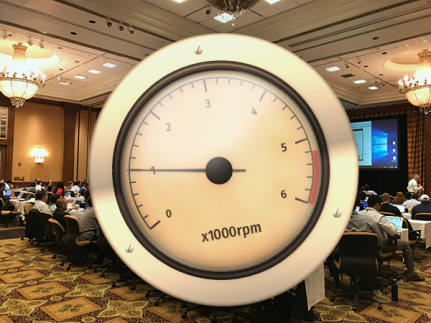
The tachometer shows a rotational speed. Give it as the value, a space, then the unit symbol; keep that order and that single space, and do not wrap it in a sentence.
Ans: 1000 rpm
